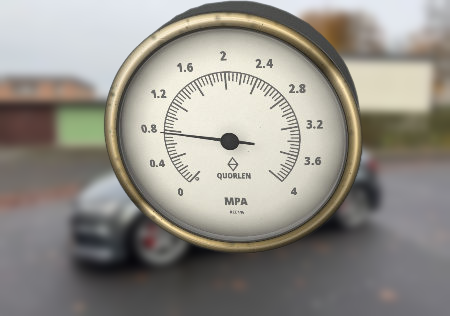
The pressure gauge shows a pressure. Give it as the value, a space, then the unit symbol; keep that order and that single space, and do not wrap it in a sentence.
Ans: 0.8 MPa
